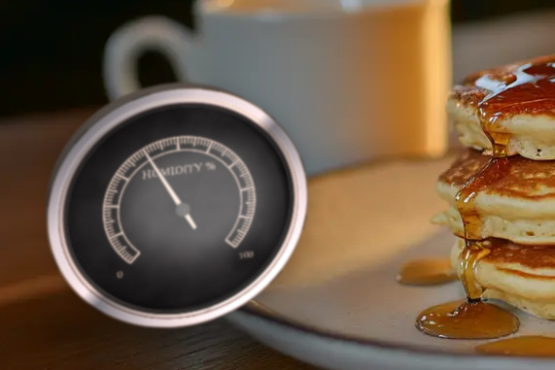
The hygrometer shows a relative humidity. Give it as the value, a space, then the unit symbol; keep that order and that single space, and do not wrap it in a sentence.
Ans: 40 %
